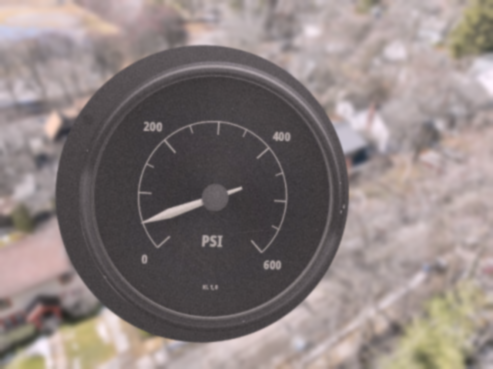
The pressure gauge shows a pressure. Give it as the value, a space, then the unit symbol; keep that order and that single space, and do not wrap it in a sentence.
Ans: 50 psi
